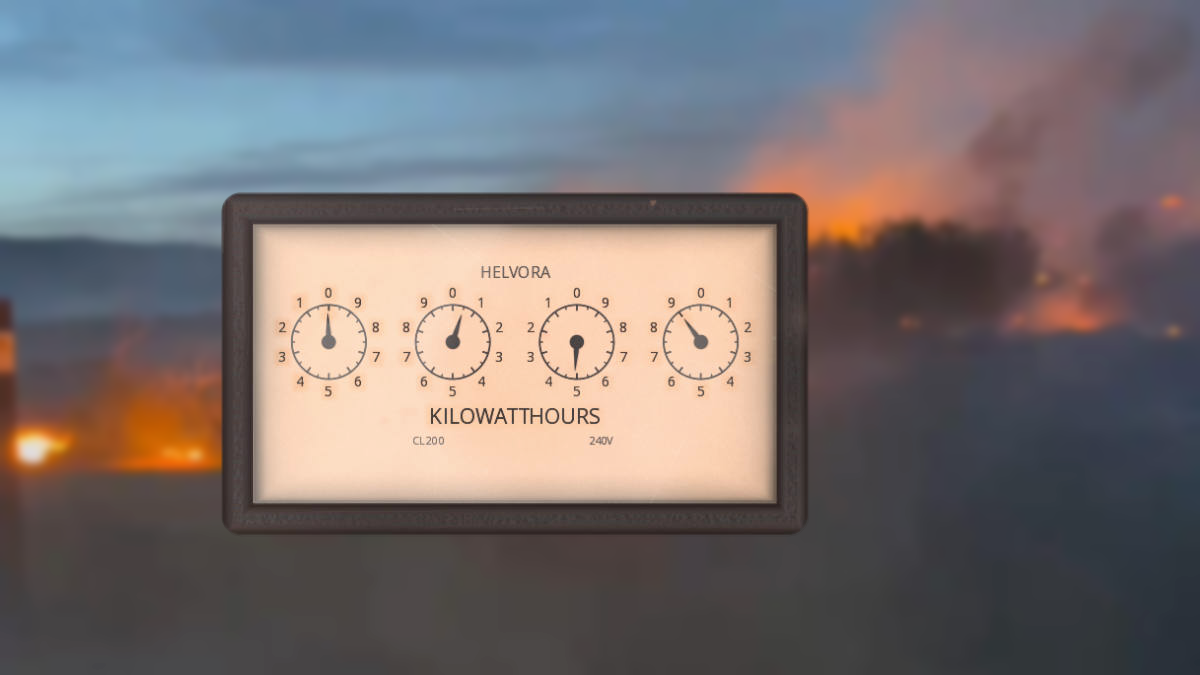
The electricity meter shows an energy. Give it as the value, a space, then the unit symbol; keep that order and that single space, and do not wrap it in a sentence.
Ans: 49 kWh
